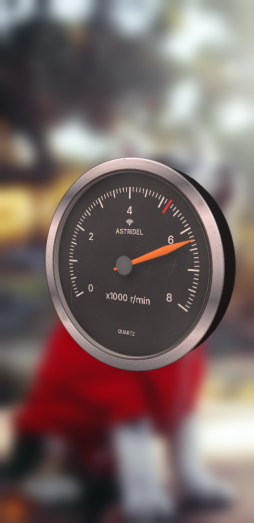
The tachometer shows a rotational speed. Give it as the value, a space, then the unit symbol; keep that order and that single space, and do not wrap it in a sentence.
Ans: 6300 rpm
